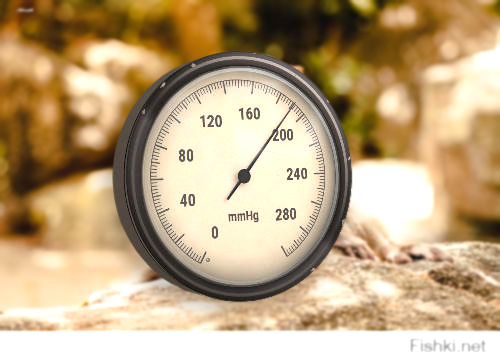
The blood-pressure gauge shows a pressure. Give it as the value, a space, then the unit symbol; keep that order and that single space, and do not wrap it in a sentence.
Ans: 190 mmHg
